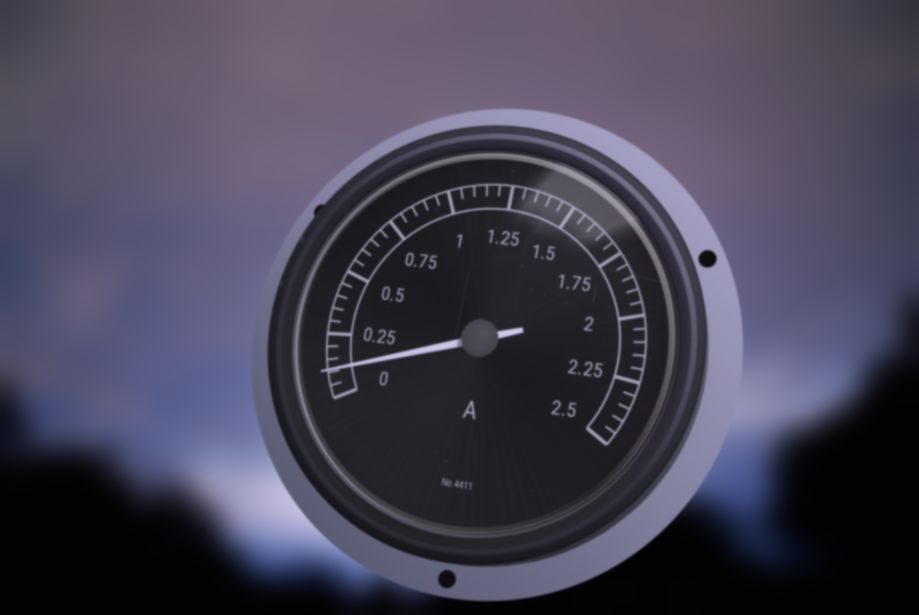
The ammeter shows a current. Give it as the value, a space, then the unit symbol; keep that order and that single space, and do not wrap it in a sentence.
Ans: 0.1 A
